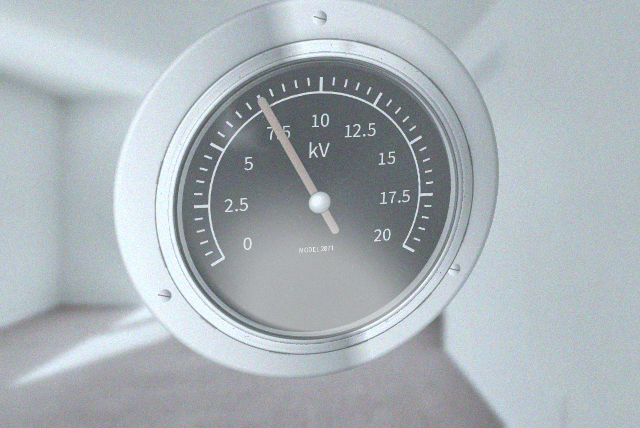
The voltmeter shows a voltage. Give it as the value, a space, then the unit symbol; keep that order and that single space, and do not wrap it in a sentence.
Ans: 7.5 kV
